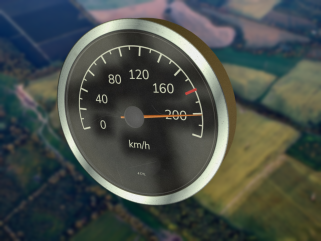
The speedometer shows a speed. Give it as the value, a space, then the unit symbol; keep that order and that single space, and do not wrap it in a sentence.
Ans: 200 km/h
